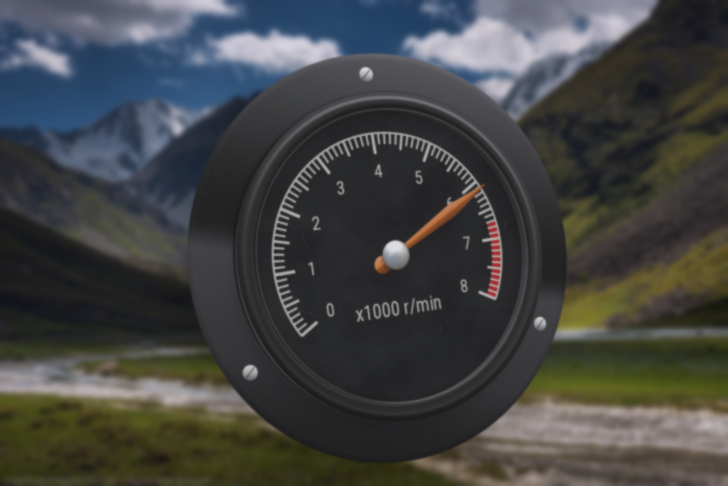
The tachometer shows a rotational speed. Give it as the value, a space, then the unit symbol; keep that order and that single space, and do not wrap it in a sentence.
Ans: 6100 rpm
